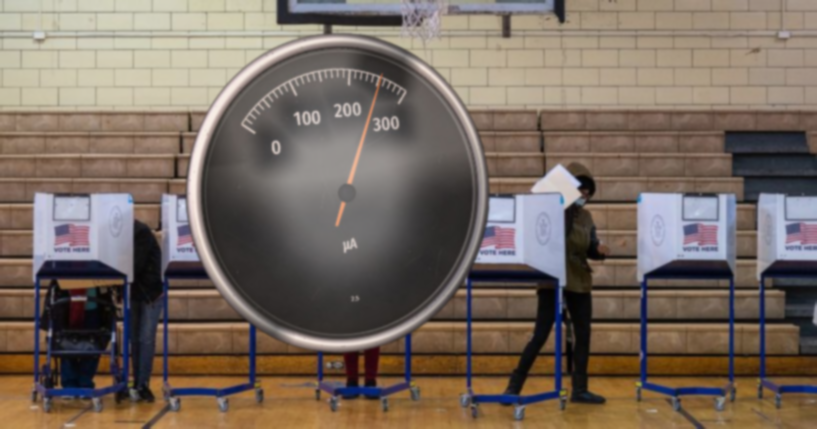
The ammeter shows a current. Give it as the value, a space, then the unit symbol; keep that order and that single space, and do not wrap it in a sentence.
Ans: 250 µA
